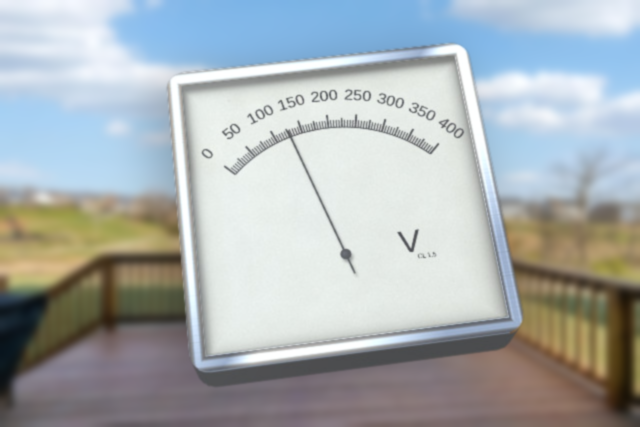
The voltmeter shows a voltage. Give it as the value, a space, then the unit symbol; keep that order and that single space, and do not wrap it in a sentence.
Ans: 125 V
